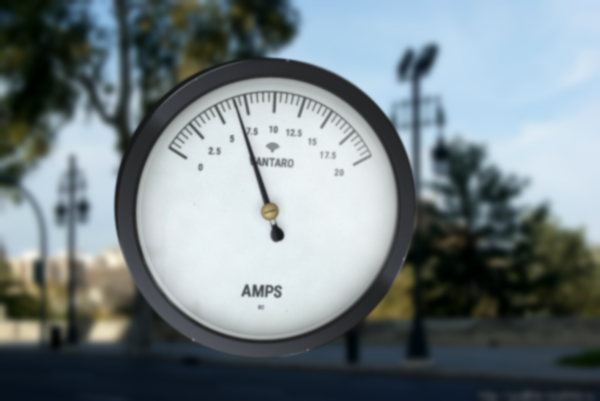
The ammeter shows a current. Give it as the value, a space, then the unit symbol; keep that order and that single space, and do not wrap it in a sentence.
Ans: 6.5 A
